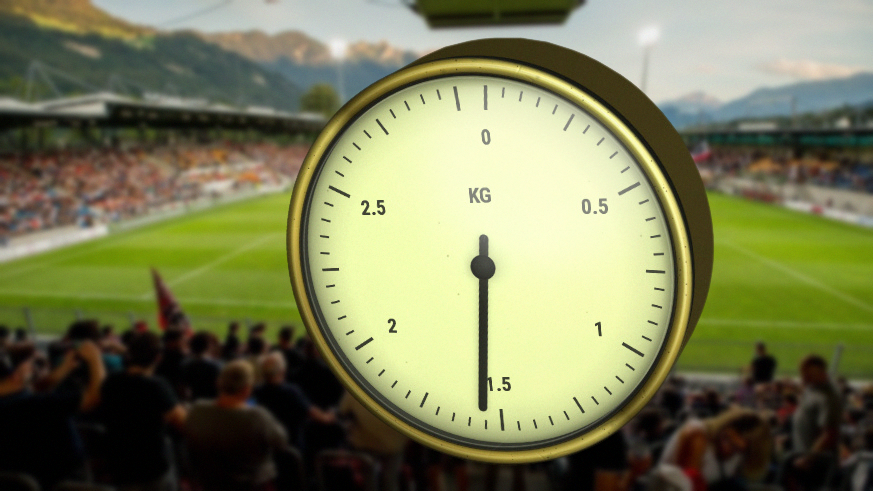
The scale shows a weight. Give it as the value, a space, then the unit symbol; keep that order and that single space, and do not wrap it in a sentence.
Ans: 1.55 kg
